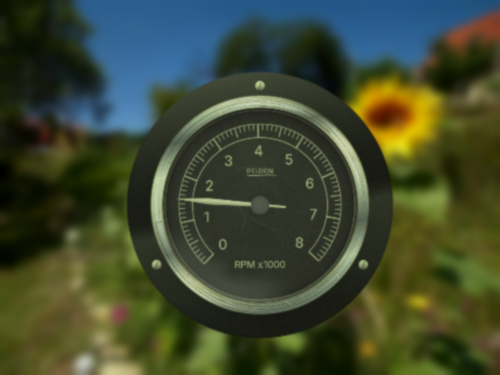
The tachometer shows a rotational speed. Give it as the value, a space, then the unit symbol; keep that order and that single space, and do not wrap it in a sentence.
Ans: 1500 rpm
